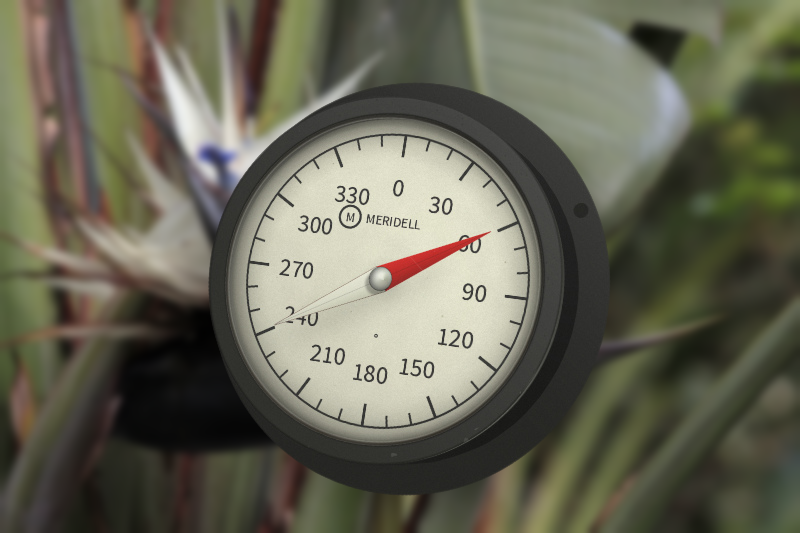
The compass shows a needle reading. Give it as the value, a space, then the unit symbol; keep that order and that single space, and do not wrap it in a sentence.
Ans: 60 °
